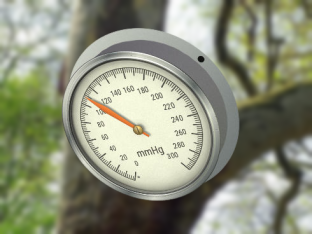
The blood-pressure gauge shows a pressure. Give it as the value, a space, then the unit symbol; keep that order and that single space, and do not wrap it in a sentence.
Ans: 110 mmHg
